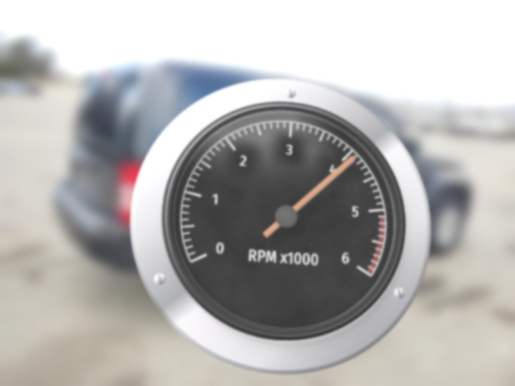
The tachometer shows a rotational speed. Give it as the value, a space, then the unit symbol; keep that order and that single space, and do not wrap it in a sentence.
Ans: 4100 rpm
